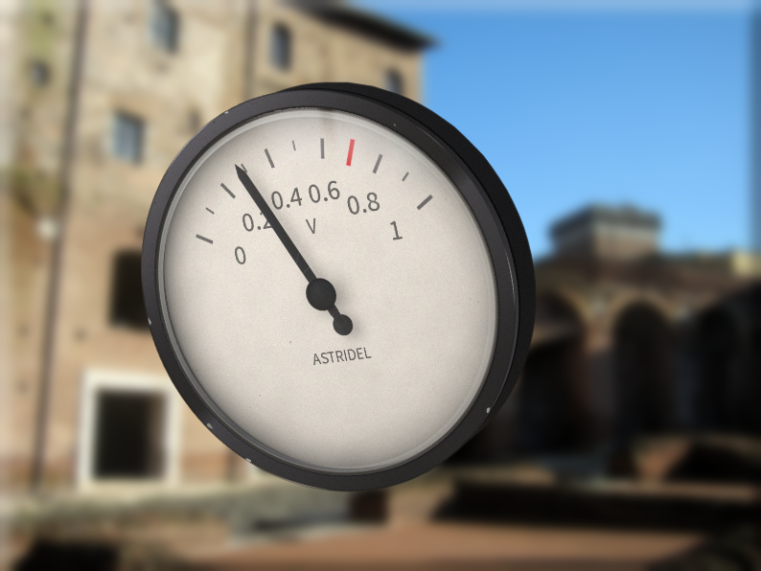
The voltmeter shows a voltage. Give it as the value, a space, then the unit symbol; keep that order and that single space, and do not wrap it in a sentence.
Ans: 0.3 V
